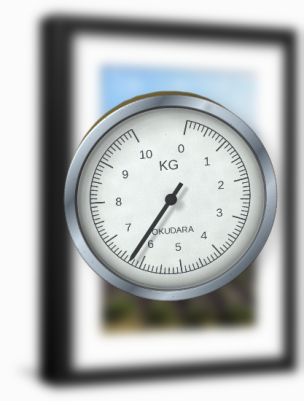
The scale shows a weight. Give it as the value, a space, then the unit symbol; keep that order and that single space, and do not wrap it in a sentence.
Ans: 6.3 kg
